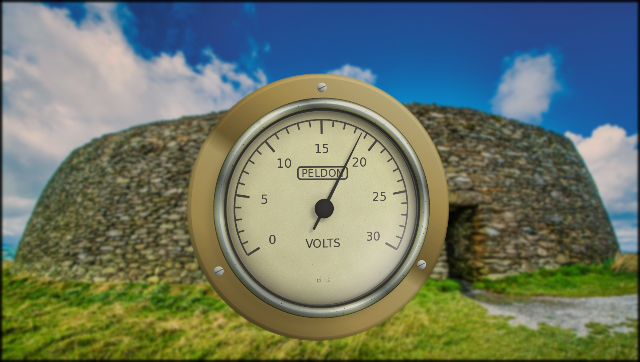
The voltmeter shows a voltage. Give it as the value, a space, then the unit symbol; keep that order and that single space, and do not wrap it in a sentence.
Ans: 18.5 V
